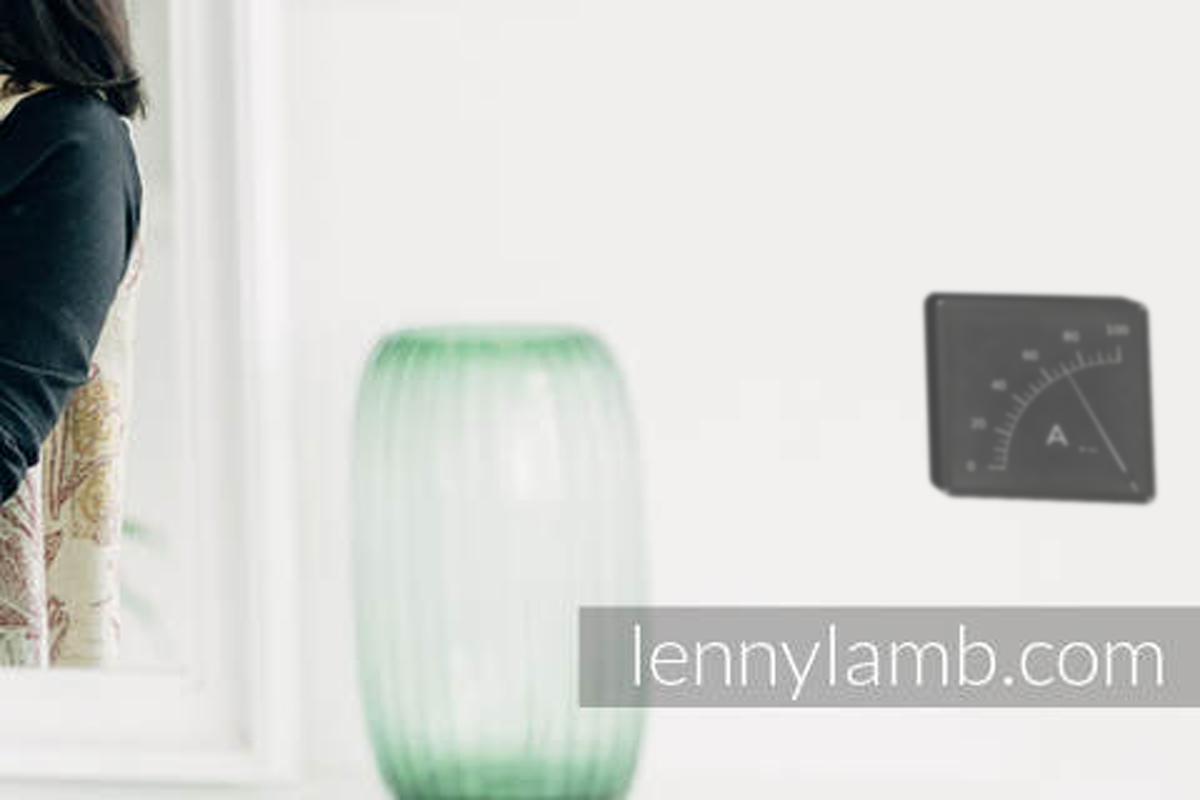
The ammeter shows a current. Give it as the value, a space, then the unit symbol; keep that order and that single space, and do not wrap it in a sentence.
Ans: 70 A
